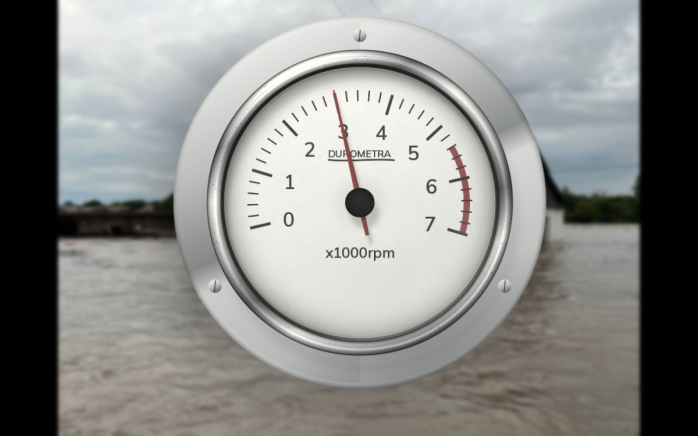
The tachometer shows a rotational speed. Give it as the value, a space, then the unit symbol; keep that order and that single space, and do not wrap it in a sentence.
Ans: 3000 rpm
